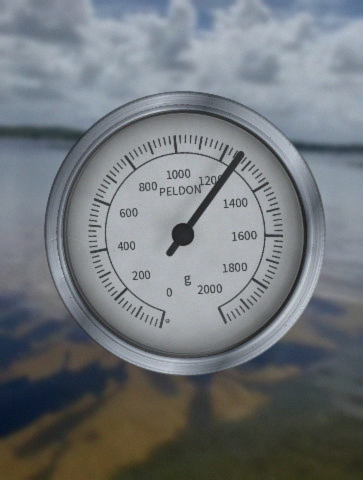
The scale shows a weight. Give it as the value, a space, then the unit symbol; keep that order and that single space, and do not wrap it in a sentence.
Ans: 1260 g
